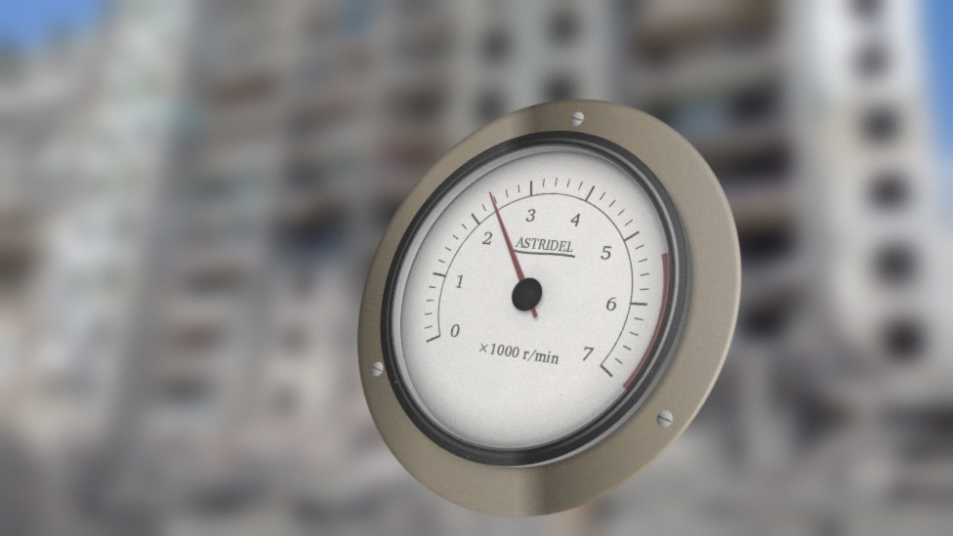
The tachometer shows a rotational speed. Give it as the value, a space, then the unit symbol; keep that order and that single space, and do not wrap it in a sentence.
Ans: 2400 rpm
